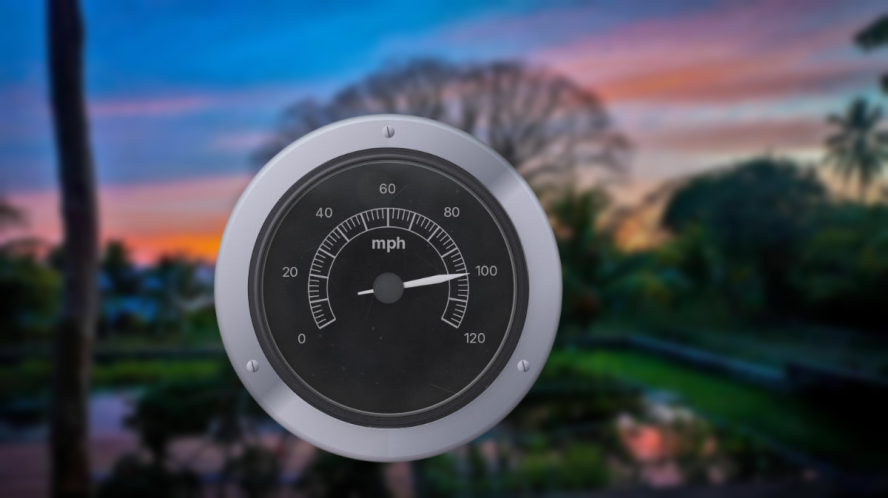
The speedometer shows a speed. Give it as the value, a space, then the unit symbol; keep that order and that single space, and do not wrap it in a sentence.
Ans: 100 mph
